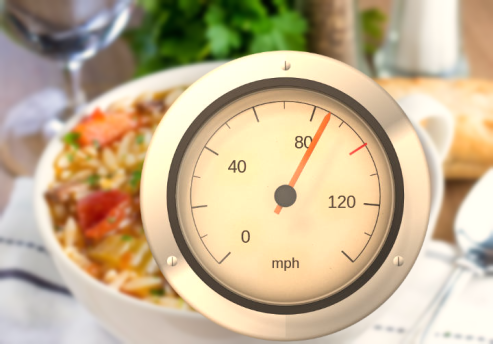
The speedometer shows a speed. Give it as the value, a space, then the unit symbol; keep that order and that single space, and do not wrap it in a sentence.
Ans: 85 mph
